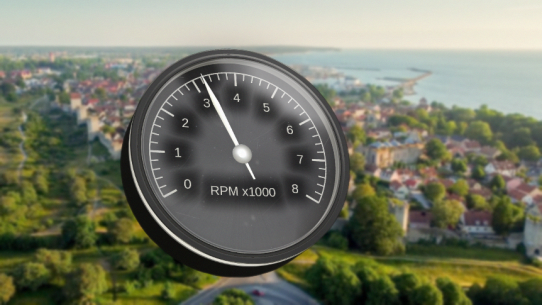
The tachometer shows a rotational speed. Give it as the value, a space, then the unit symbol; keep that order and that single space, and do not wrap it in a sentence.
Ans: 3200 rpm
